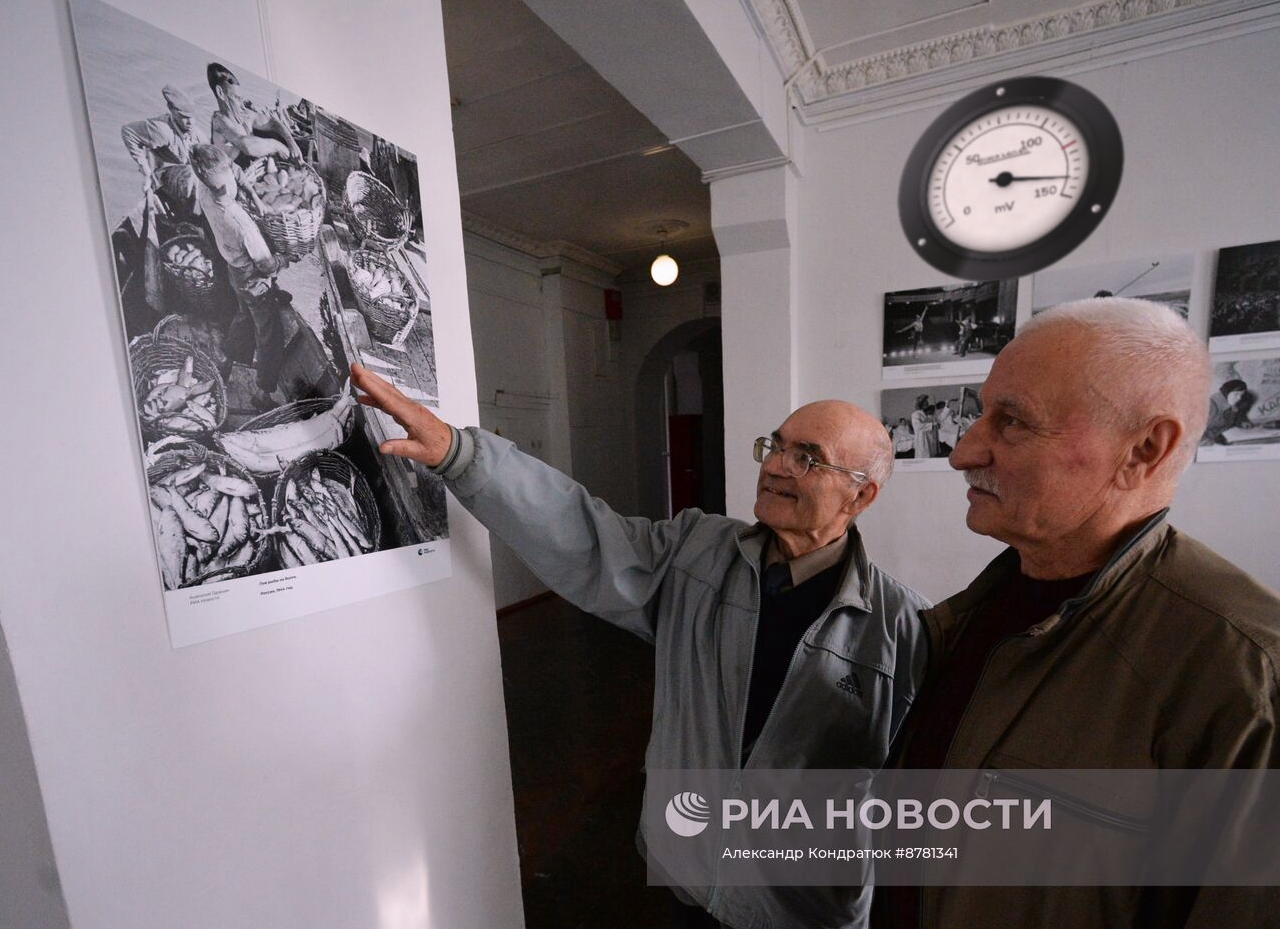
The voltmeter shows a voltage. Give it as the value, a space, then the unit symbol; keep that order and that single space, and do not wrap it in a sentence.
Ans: 140 mV
